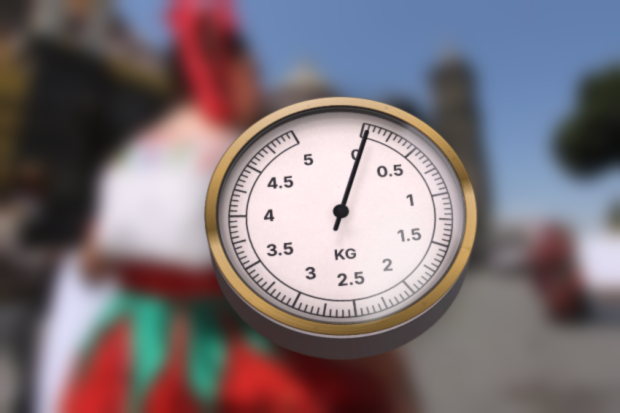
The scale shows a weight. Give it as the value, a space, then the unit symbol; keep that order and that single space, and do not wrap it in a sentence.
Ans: 0.05 kg
